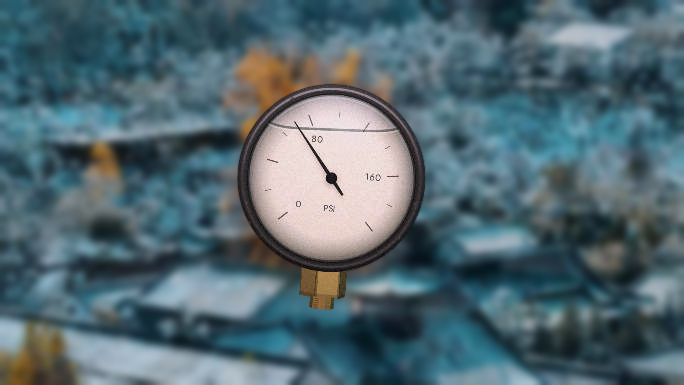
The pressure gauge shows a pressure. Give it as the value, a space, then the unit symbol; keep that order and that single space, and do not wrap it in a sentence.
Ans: 70 psi
